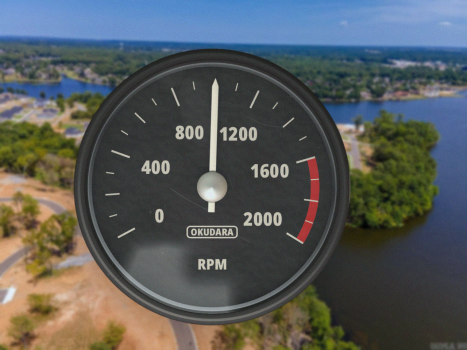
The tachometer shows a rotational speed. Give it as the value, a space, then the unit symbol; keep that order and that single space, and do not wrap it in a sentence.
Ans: 1000 rpm
